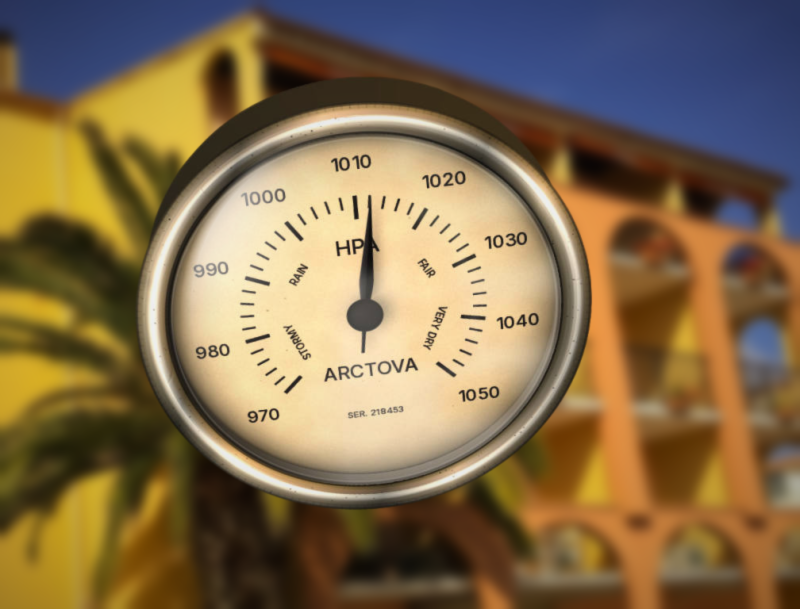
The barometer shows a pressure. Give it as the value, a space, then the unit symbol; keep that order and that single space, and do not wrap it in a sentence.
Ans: 1012 hPa
